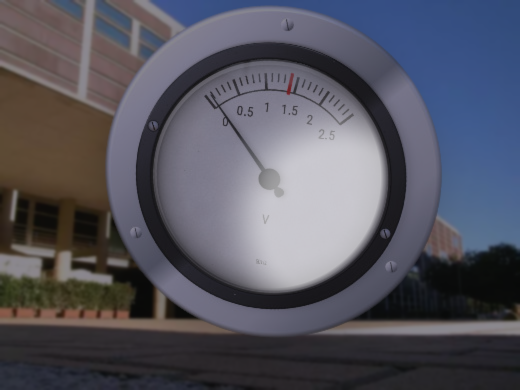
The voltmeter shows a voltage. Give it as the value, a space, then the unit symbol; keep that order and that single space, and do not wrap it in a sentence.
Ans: 0.1 V
